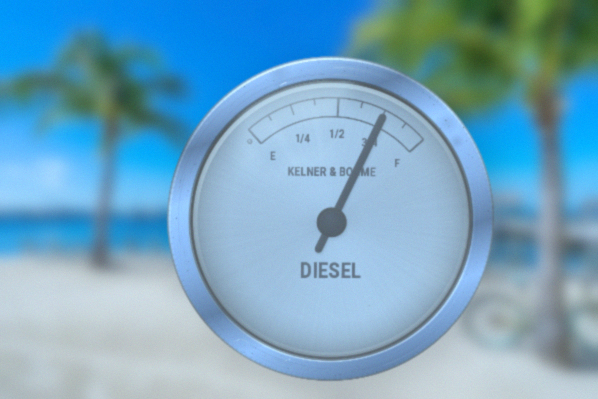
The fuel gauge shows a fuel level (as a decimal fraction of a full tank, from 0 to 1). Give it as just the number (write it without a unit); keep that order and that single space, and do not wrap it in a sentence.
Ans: 0.75
